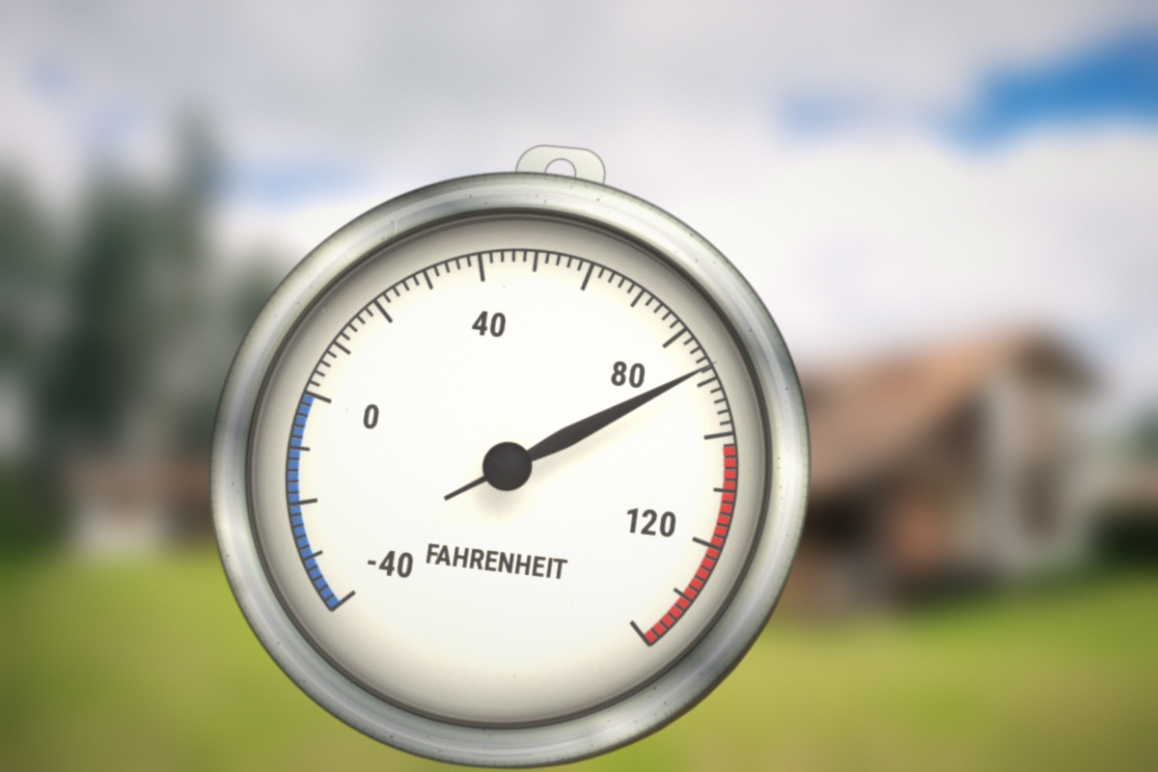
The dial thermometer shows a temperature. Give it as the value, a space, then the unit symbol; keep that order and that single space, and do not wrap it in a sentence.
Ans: 88 °F
